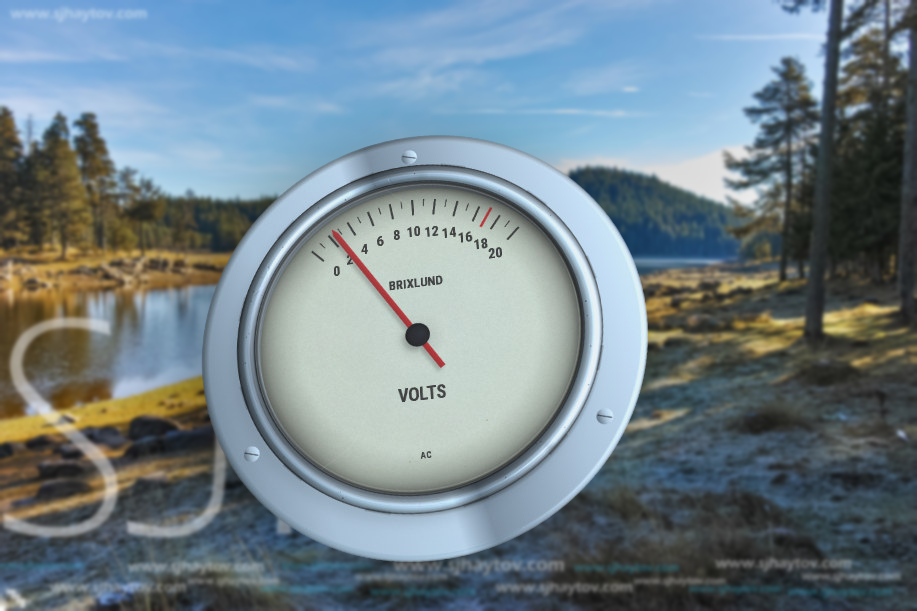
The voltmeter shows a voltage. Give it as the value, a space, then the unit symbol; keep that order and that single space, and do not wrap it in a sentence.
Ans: 2.5 V
